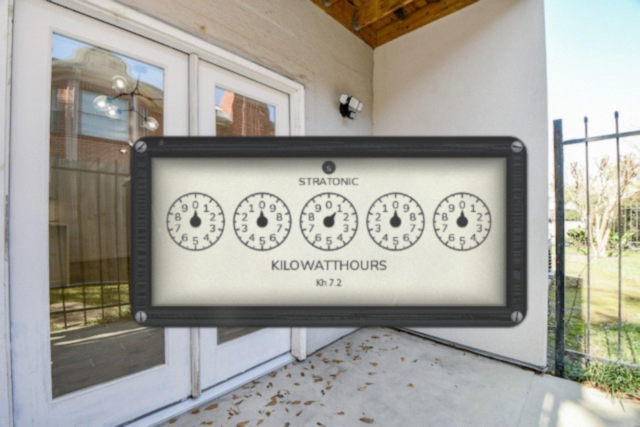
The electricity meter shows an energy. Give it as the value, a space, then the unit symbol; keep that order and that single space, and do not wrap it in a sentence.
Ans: 100 kWh
